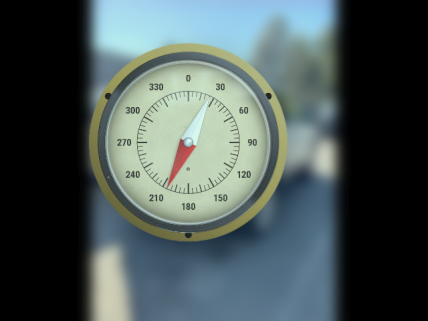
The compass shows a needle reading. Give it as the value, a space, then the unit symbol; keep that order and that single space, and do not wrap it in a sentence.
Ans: 205 °
